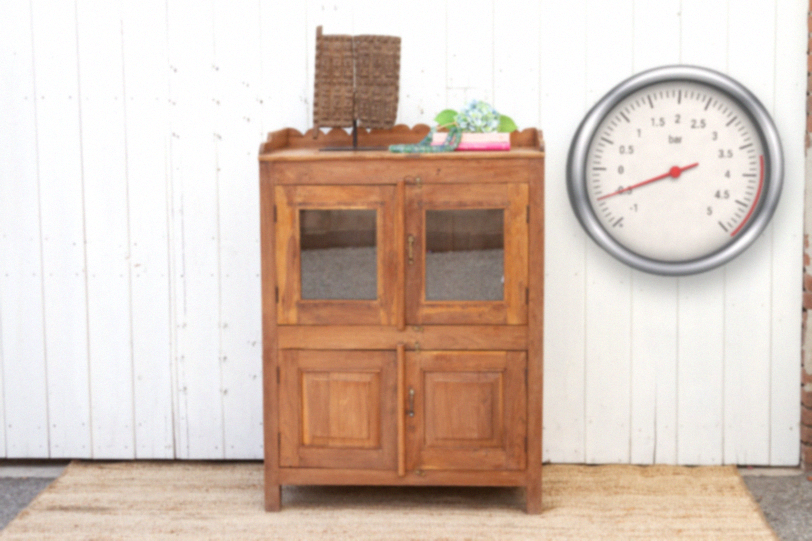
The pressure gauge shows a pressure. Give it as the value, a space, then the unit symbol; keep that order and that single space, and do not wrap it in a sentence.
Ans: -0.5 bar
